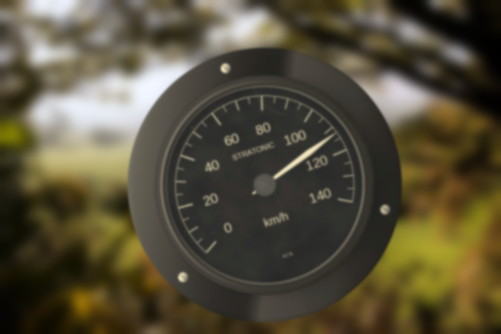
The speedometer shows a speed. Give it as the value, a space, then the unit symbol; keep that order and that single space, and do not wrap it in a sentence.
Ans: 112.5 km/h
